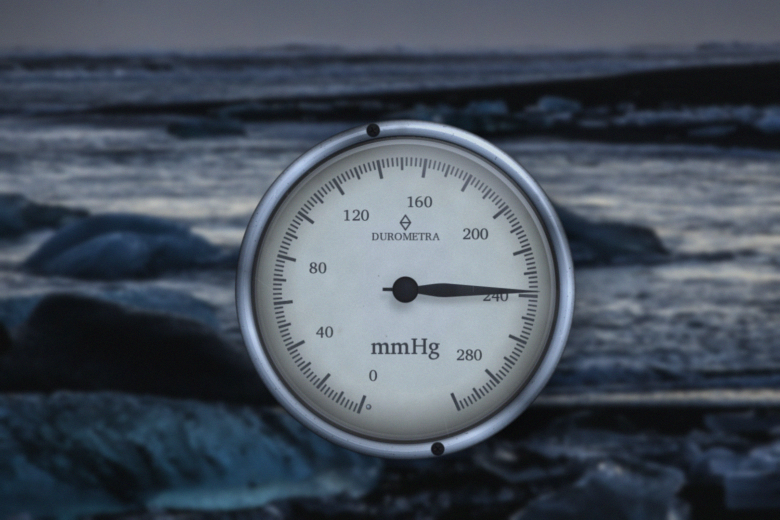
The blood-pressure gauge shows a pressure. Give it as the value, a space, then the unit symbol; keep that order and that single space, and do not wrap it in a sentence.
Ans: 238 mmHg
